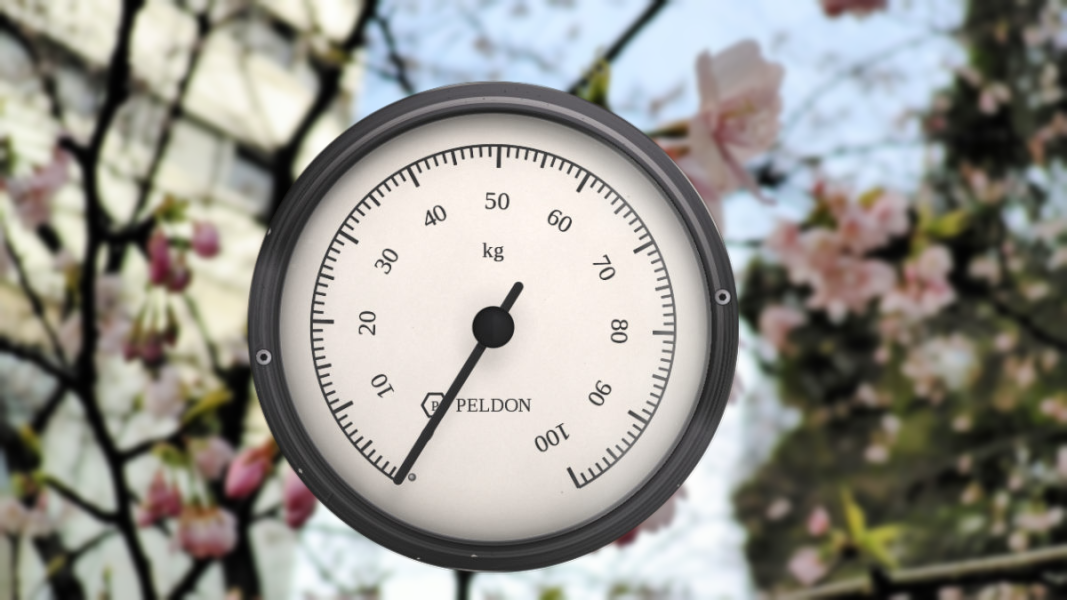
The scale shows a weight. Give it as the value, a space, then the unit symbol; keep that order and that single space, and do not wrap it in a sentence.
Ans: 0 kg
